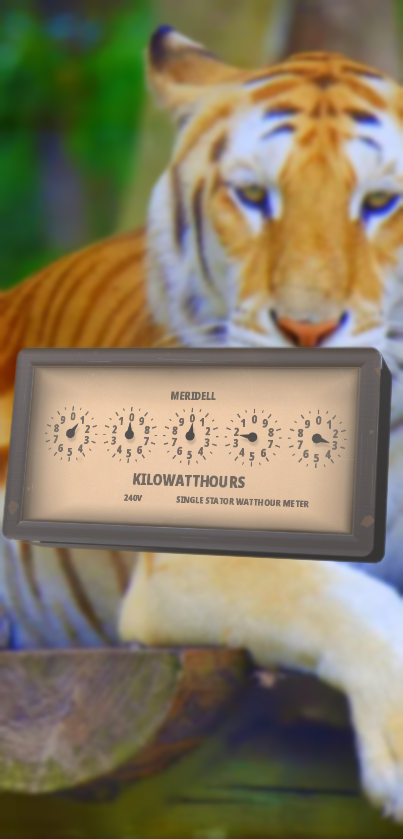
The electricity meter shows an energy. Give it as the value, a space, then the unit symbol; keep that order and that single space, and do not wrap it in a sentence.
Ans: 10023 kWh
